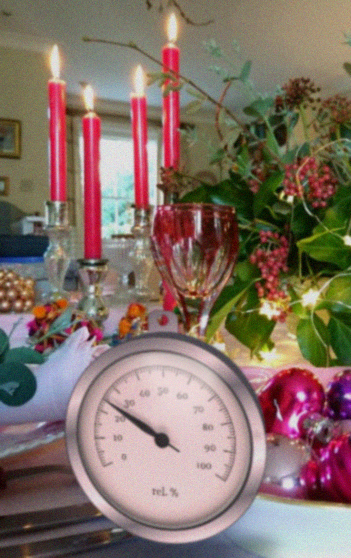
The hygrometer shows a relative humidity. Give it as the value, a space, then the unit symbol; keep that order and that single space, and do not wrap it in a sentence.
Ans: 25 %
